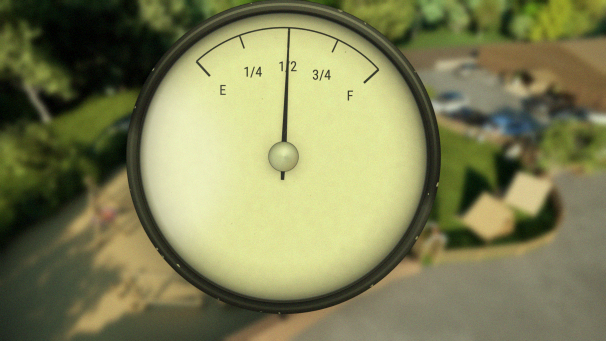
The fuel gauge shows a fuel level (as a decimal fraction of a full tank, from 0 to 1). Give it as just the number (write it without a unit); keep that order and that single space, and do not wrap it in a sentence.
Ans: 0.5
